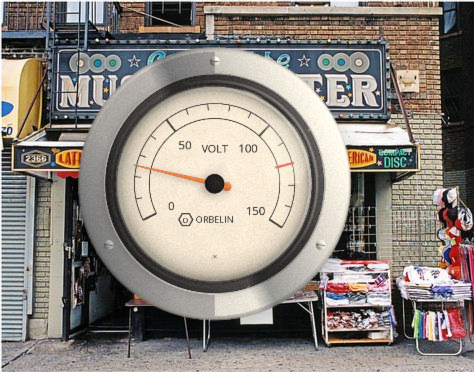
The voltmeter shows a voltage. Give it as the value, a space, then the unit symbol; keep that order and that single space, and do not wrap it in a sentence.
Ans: 25 V
